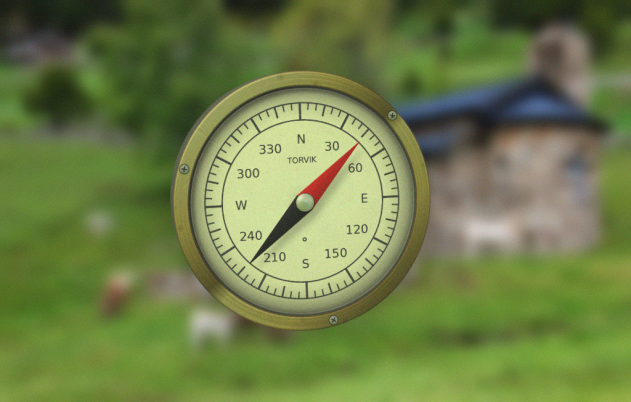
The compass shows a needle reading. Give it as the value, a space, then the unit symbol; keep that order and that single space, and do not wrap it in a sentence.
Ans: 45 °
